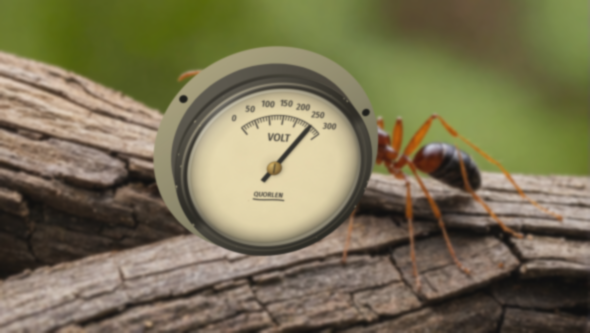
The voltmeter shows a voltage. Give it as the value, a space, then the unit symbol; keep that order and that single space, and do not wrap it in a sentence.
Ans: 250 V
